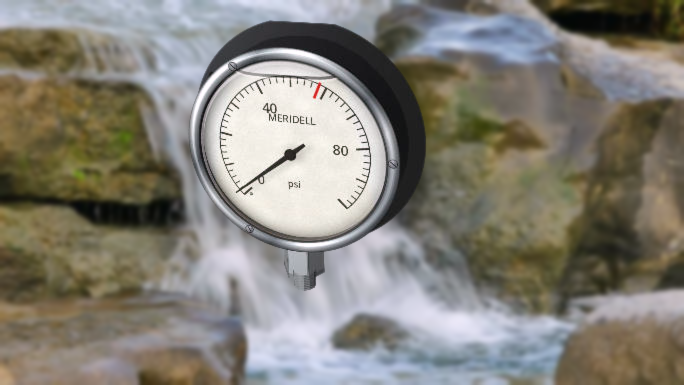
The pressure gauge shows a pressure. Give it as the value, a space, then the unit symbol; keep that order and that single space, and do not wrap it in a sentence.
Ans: 2 psi
